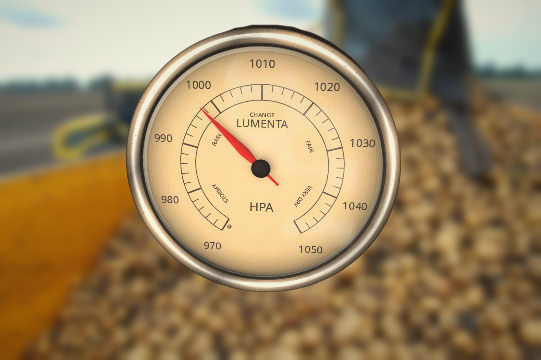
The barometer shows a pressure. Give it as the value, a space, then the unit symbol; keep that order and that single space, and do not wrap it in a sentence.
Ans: 998 hPa
